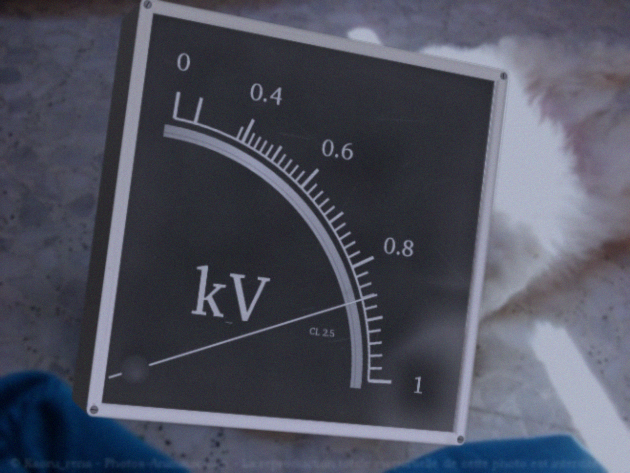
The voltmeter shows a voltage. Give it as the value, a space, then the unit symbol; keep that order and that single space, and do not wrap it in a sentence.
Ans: 0.86 kV
